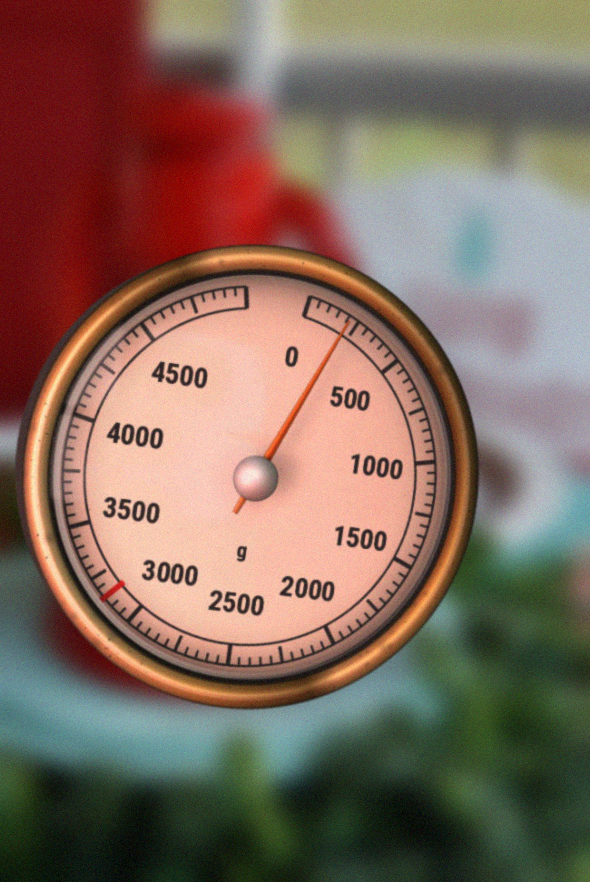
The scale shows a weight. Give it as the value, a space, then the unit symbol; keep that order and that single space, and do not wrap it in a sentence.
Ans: 200 g
